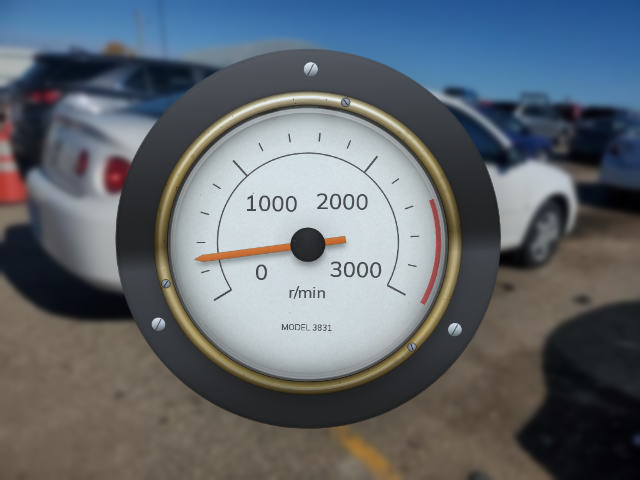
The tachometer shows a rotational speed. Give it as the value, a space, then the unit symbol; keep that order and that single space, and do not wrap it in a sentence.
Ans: 300 rpm
